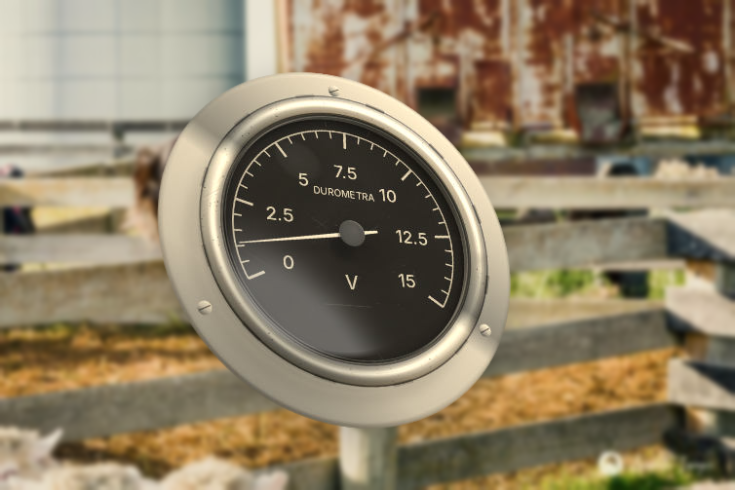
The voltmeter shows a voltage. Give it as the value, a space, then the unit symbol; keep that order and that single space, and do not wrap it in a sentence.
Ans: 1 V
